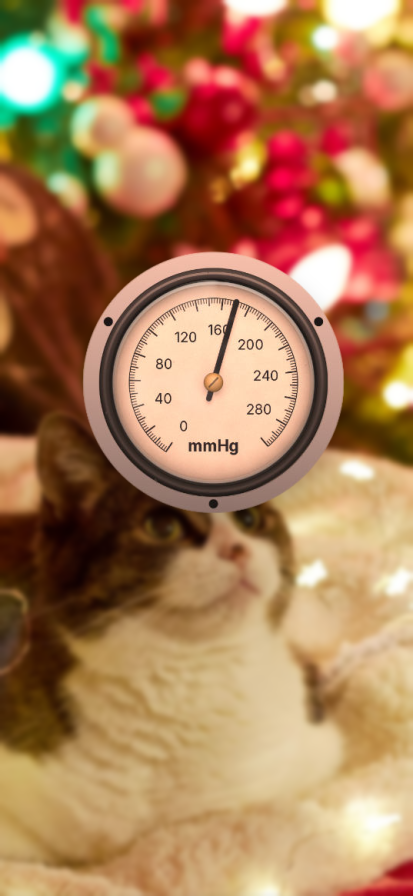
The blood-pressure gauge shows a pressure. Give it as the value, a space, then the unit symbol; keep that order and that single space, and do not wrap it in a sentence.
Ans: 170 mmHg
